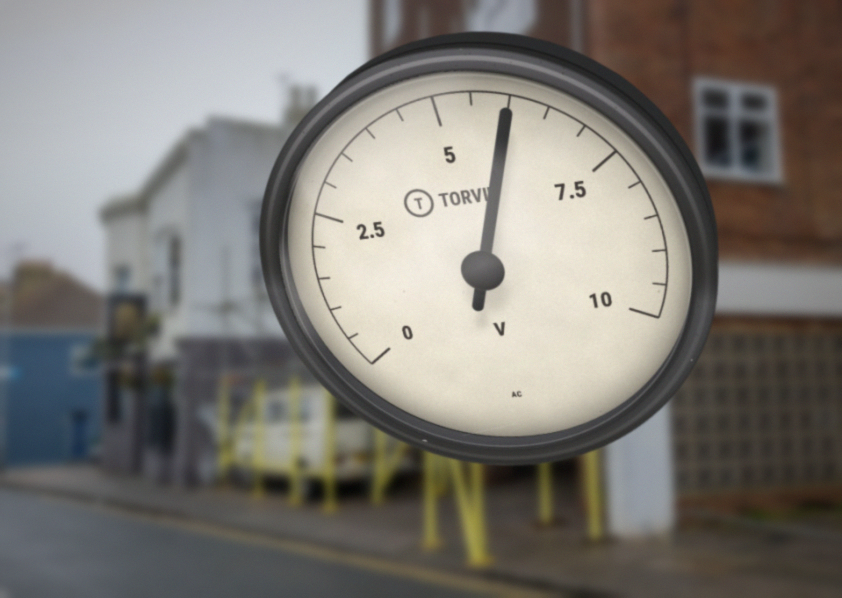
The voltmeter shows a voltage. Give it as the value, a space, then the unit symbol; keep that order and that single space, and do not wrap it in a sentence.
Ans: 6 V
